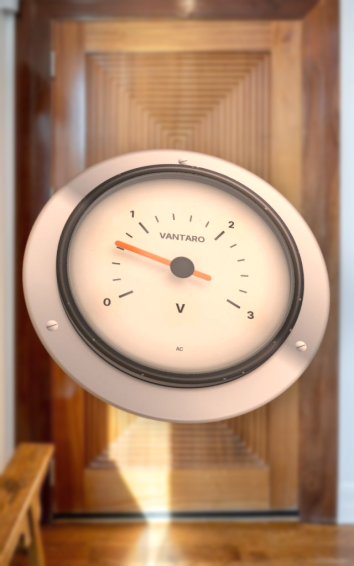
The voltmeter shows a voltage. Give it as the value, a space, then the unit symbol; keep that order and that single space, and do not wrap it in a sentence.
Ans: 0.6 V
